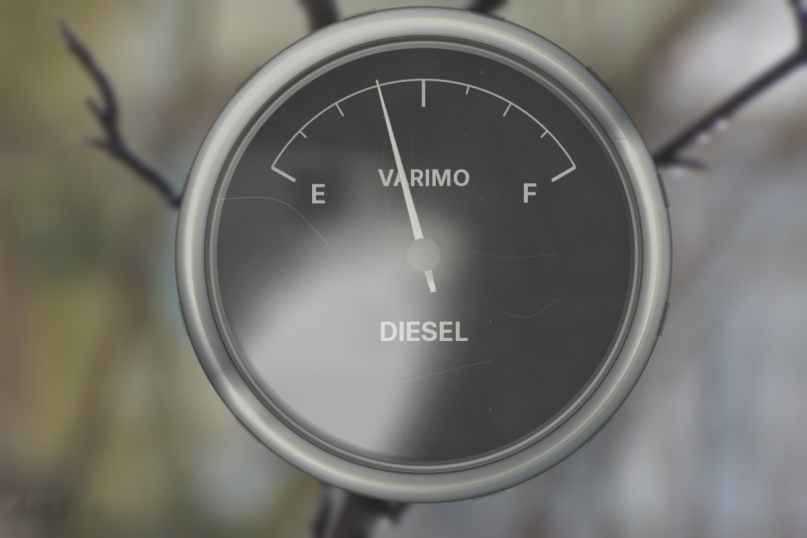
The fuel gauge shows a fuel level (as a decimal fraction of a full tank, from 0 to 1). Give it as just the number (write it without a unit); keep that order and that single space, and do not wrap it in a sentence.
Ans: 0.375
